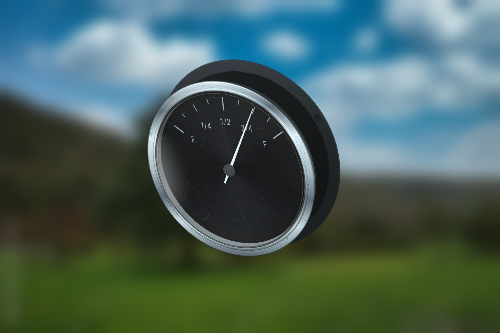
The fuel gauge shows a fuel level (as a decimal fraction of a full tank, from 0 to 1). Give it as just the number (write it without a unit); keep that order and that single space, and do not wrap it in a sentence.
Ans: 0.75
